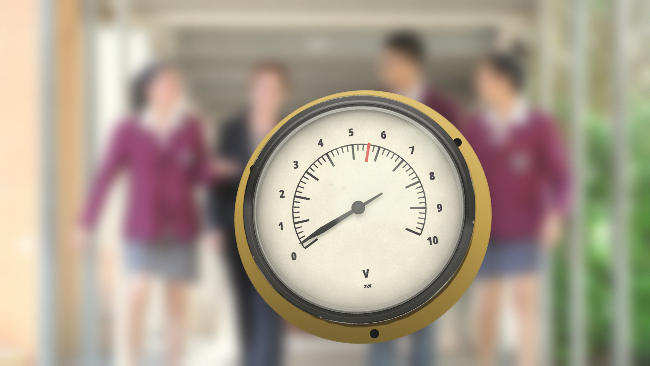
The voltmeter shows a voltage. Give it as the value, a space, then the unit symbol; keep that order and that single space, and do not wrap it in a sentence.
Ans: 0.2 V
